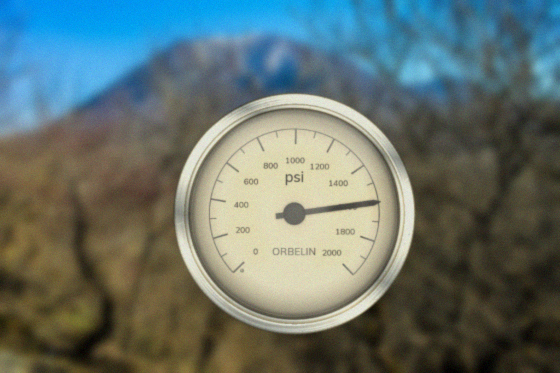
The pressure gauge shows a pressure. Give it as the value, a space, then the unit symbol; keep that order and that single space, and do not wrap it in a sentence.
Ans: 1600 psi
